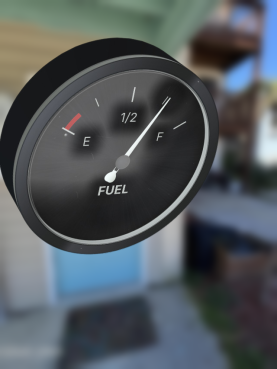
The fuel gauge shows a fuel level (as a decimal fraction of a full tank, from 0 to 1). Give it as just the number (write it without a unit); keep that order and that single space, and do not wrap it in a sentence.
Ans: 0.75
